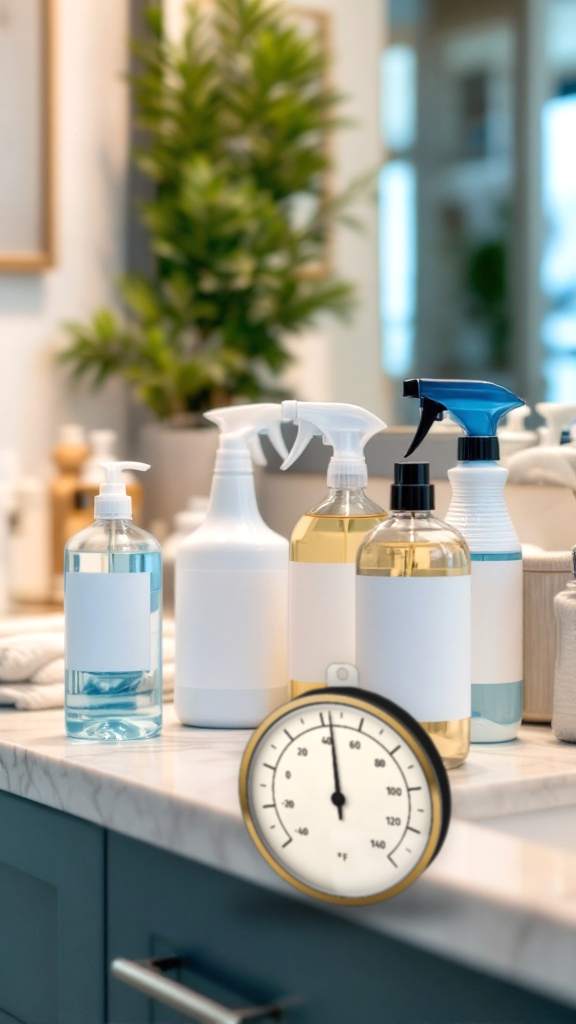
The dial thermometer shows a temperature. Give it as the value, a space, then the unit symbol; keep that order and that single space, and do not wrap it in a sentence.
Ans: 45 °F
